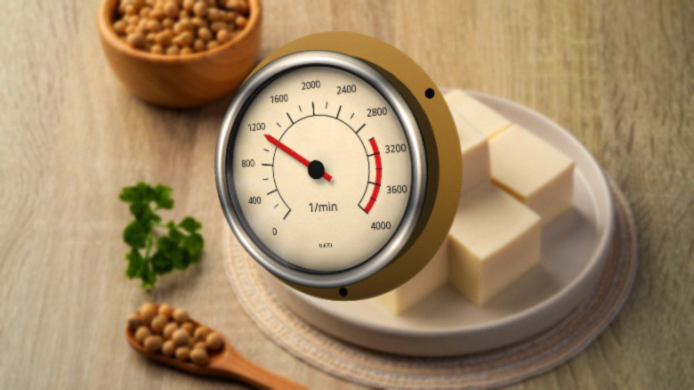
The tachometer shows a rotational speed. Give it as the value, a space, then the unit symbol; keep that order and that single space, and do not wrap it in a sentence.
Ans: 1200 rpm
